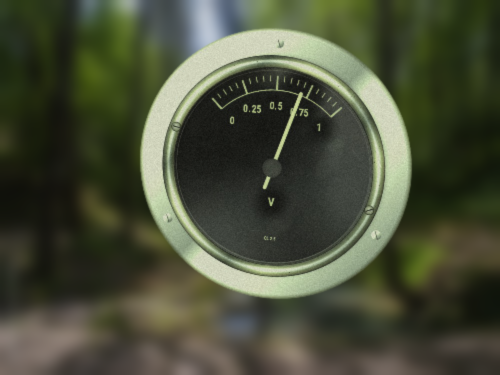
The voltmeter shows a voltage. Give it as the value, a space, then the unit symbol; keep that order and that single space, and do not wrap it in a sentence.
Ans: 0.7 V
